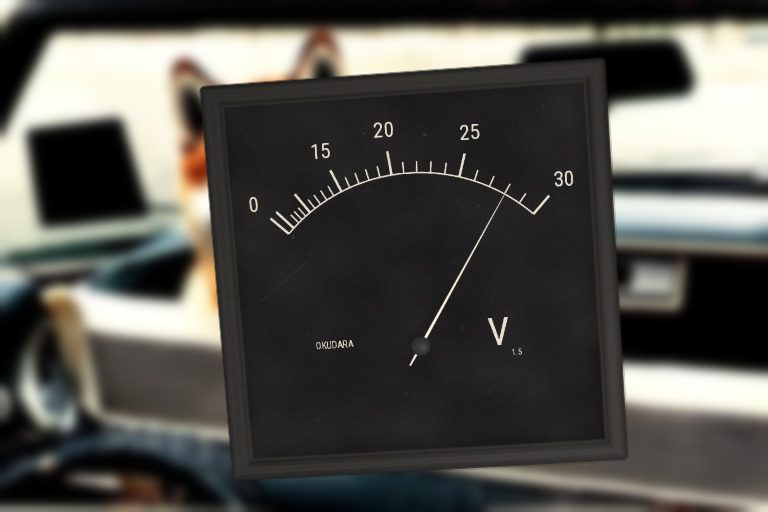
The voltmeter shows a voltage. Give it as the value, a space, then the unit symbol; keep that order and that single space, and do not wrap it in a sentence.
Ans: 28 V
